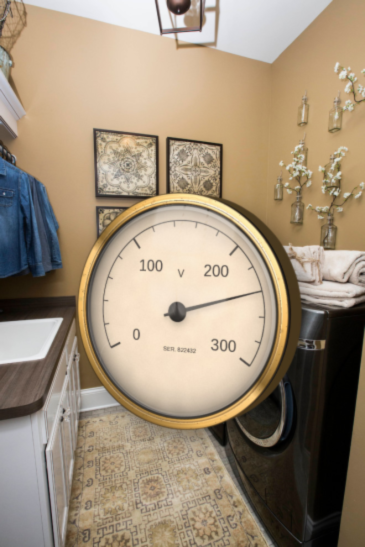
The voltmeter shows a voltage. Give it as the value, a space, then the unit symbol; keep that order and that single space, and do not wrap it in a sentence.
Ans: 240 V
